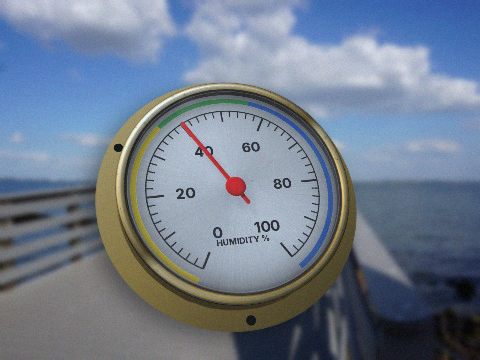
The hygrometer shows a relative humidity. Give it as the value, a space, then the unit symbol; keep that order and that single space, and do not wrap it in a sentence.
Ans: 40 %
